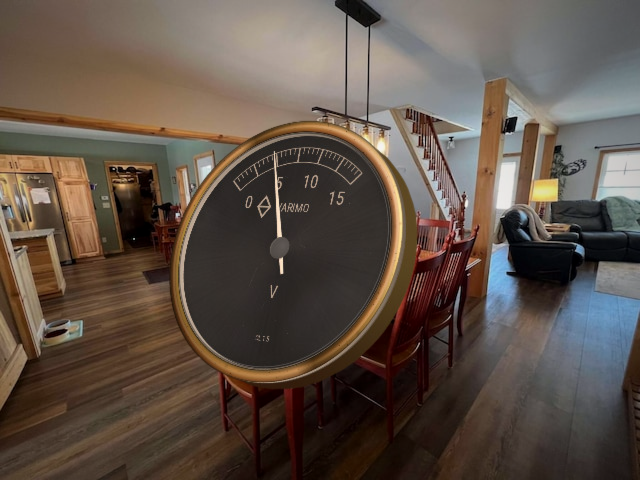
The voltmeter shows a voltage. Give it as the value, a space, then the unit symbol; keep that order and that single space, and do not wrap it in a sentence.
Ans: 5 V
